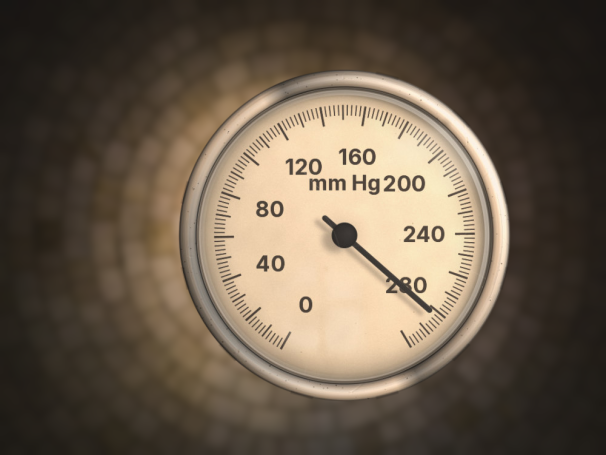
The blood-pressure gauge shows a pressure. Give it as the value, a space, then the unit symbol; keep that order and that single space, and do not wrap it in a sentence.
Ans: 282 mmHg
